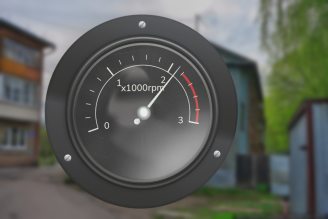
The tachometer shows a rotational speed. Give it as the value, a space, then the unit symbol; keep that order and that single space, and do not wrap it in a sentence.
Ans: 2100 rpm
